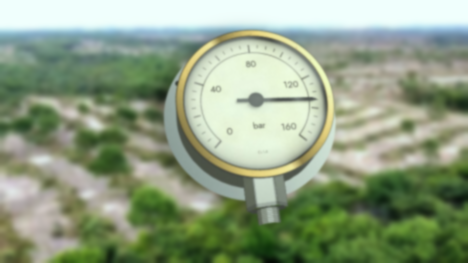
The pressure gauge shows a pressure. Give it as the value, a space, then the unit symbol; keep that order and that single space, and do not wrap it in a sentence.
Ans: 135 bar
